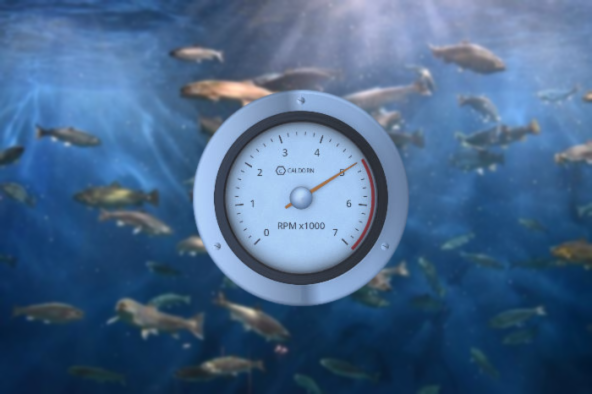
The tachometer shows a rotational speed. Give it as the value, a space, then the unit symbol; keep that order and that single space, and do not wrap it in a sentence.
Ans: 5000 rpm
